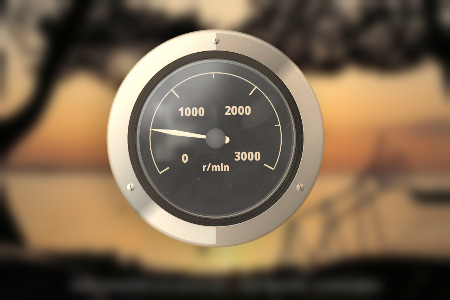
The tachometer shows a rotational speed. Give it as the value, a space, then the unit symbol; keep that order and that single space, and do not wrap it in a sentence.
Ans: 500 rpm
